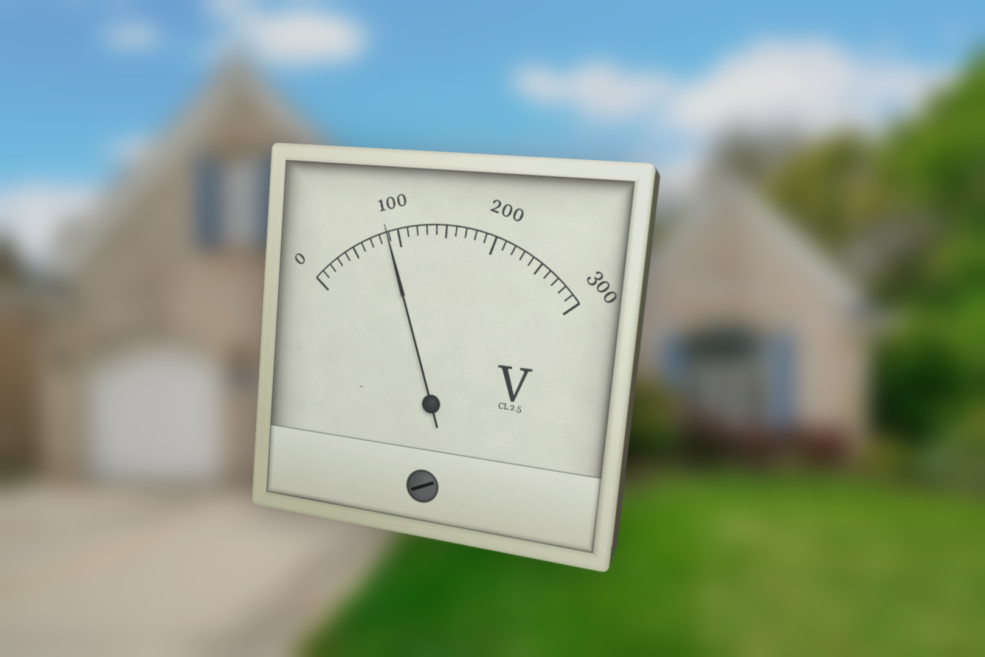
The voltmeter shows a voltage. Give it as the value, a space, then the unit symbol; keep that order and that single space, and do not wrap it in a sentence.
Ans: 90 V
